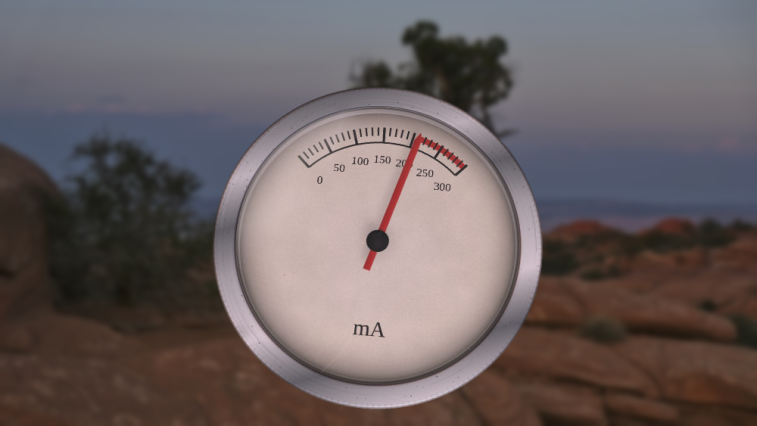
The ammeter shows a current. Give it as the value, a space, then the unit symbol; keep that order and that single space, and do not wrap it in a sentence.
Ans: 210 mA
